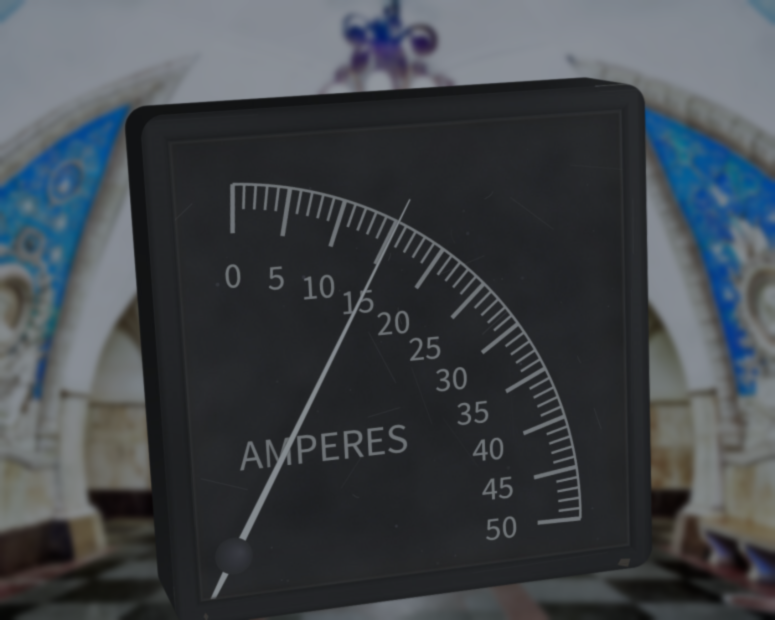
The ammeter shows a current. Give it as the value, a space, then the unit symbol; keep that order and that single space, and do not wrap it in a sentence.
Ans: 15 A
